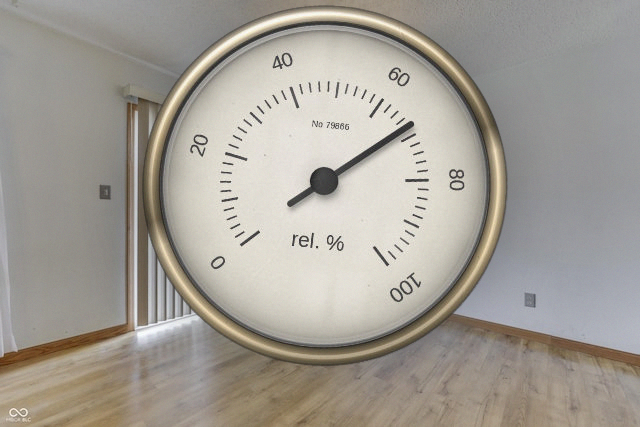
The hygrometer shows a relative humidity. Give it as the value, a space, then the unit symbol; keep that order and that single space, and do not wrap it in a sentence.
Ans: 68 %
